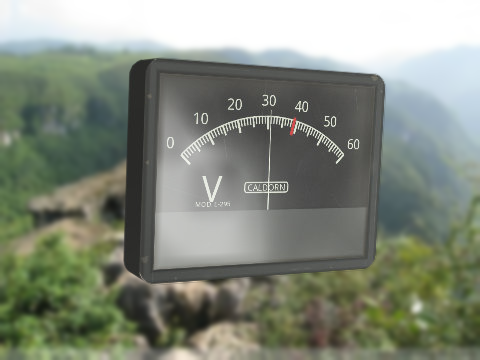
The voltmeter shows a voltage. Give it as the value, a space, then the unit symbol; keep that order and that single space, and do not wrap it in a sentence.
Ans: 30 V
